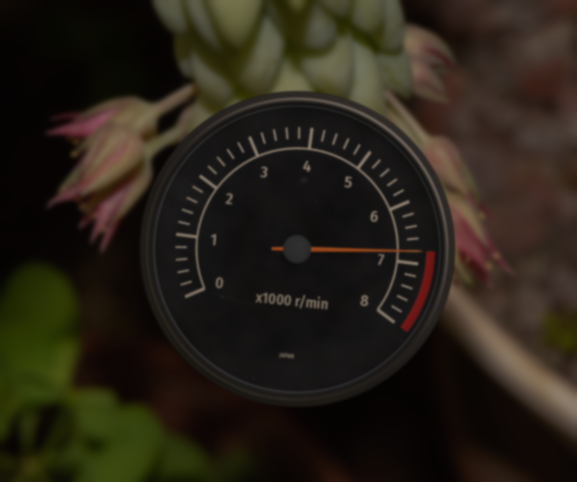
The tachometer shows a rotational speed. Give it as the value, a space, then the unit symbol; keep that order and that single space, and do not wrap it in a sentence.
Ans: 6800 rpm
